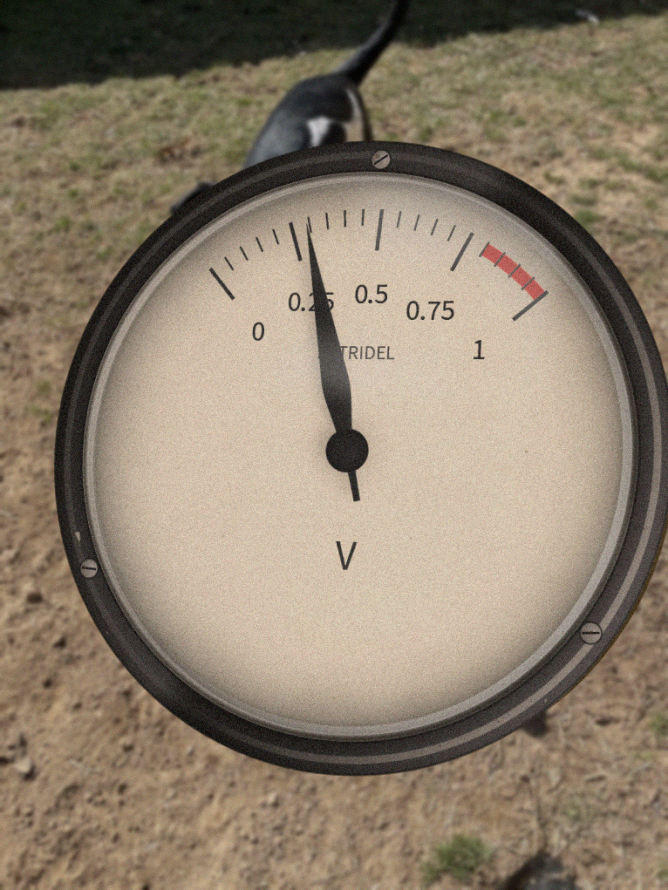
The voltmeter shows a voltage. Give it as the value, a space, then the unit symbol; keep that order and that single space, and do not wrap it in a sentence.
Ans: 0.3 V
